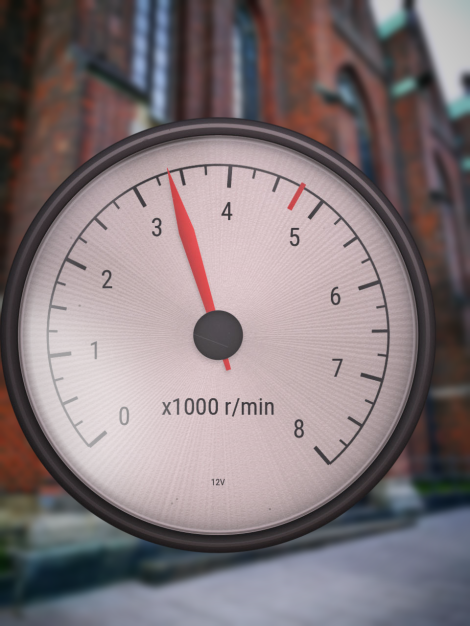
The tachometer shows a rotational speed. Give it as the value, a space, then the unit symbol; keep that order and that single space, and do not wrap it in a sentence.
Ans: 3375 rpm
